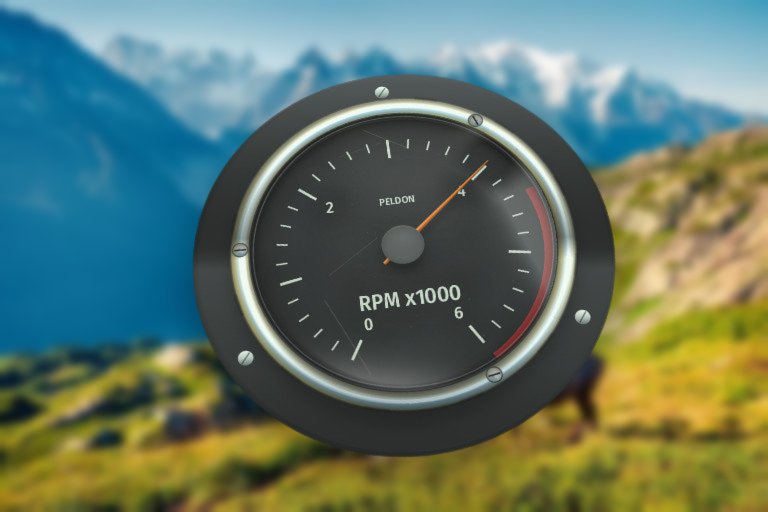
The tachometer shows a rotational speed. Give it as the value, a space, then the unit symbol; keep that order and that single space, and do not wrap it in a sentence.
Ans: 4000 rpm
